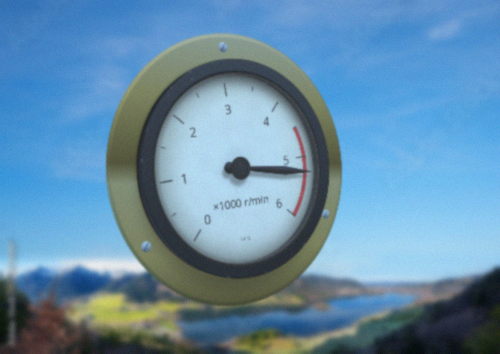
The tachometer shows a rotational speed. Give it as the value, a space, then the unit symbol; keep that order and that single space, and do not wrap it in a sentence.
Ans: 5250 rpm
